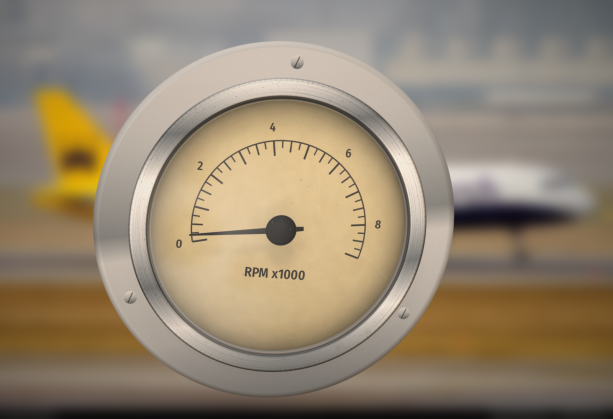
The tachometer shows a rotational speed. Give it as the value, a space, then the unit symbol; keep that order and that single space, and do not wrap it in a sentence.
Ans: 250 rpm
